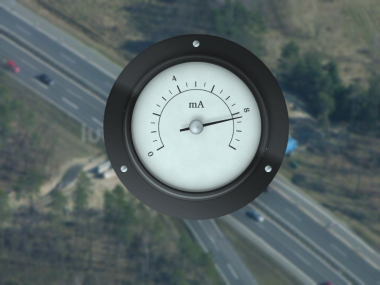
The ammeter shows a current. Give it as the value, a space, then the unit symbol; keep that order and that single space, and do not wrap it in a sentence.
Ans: 8.25 mA
